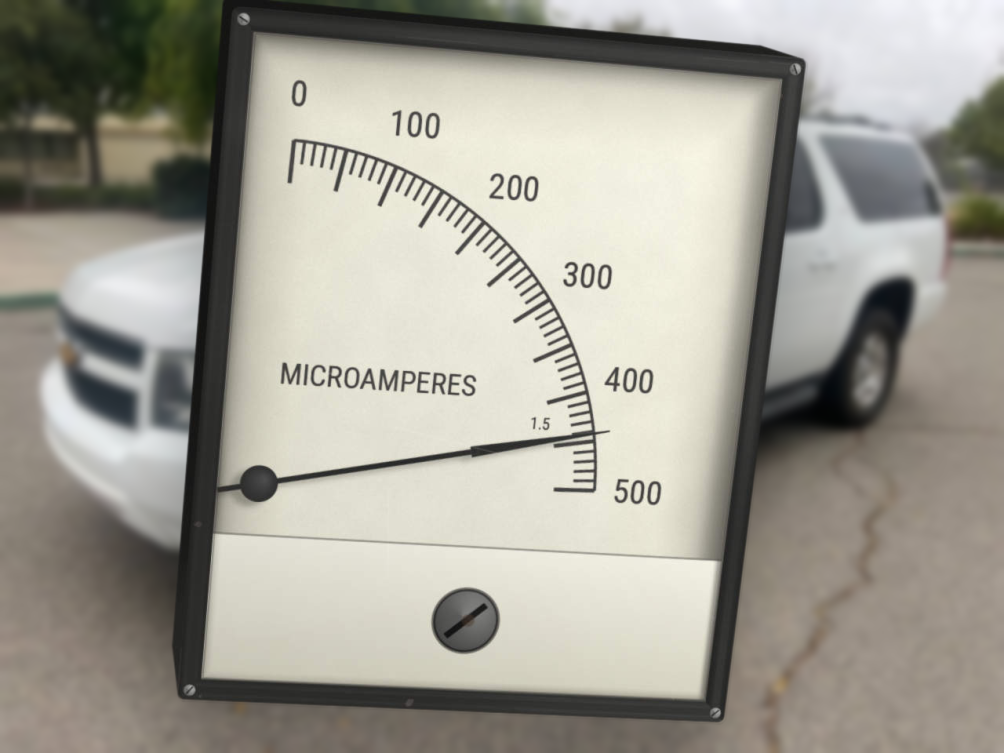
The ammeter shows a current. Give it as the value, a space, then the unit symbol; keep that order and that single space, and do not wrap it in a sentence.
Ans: 440 µA
